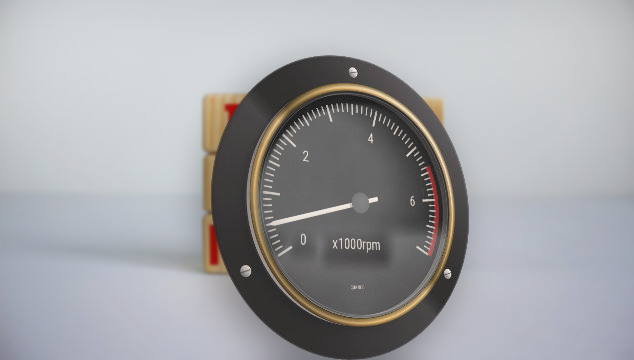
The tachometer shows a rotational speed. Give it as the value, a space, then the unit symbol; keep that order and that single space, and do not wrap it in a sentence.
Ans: 500 rpm
